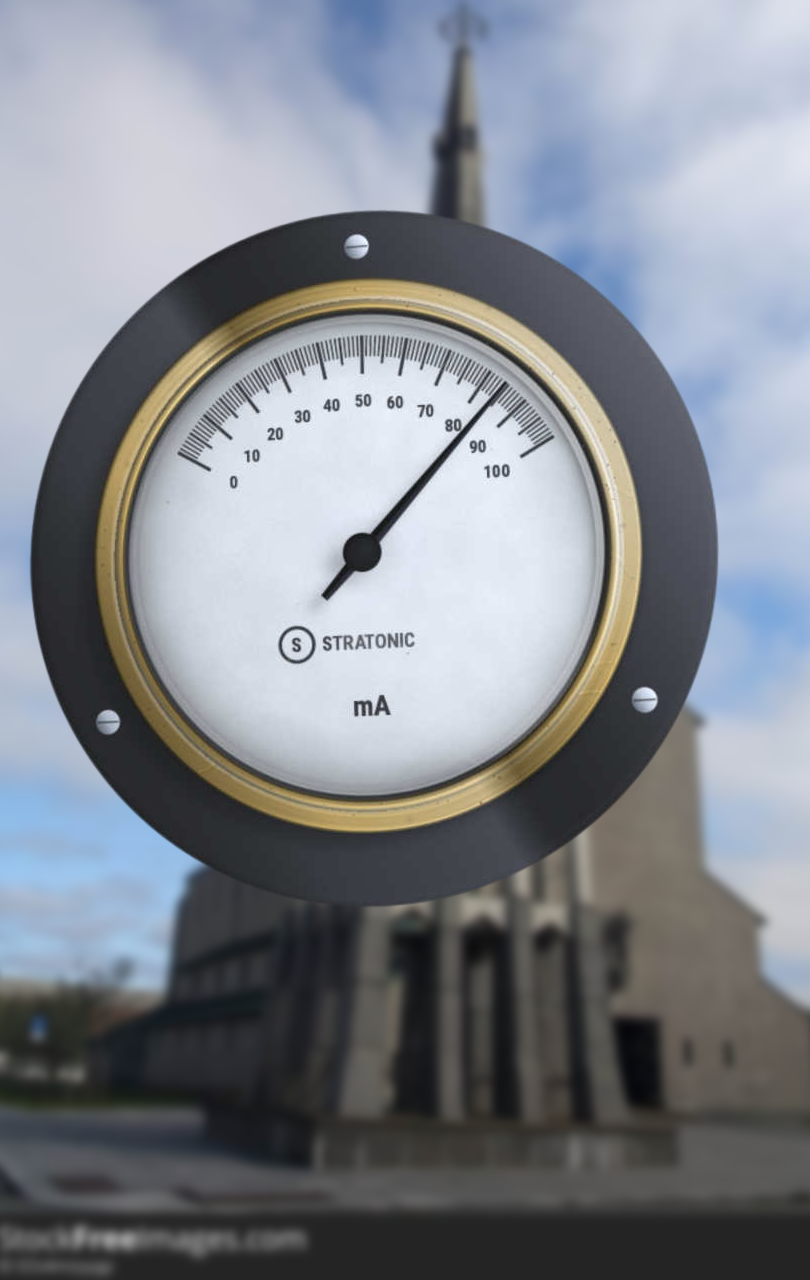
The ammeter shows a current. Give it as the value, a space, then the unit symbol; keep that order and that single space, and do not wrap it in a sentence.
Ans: 85 mA
